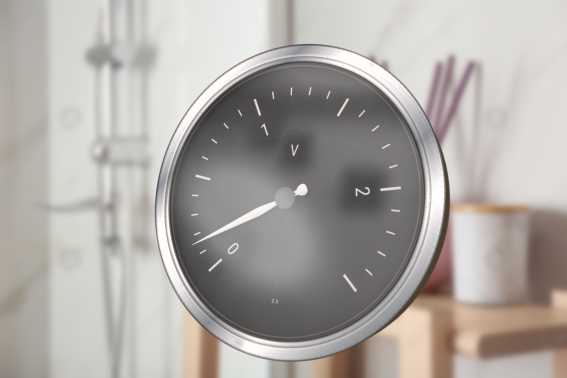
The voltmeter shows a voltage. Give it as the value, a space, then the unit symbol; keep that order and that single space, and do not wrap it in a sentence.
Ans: 0.15 V
